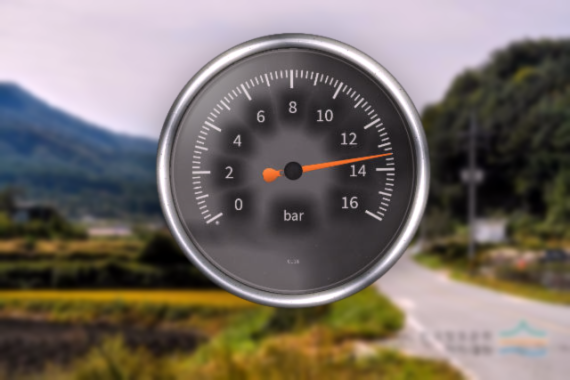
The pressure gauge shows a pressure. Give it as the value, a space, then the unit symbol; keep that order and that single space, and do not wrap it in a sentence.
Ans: 13.4 bar
